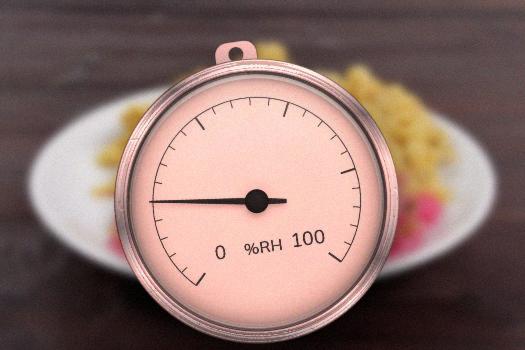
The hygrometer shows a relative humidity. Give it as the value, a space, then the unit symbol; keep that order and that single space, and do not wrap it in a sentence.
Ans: 20 %
